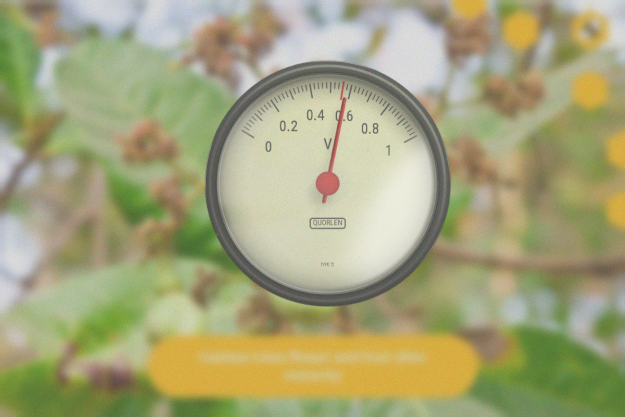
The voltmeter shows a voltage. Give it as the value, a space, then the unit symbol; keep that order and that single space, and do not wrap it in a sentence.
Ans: 0.58 V
